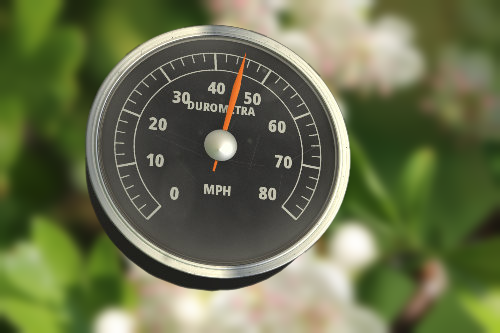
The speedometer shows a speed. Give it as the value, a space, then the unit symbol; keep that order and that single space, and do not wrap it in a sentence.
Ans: 45 mph
